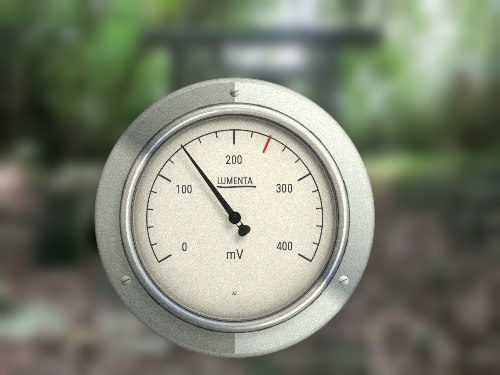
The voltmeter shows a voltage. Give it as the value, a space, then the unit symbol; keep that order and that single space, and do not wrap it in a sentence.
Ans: 140 mV
